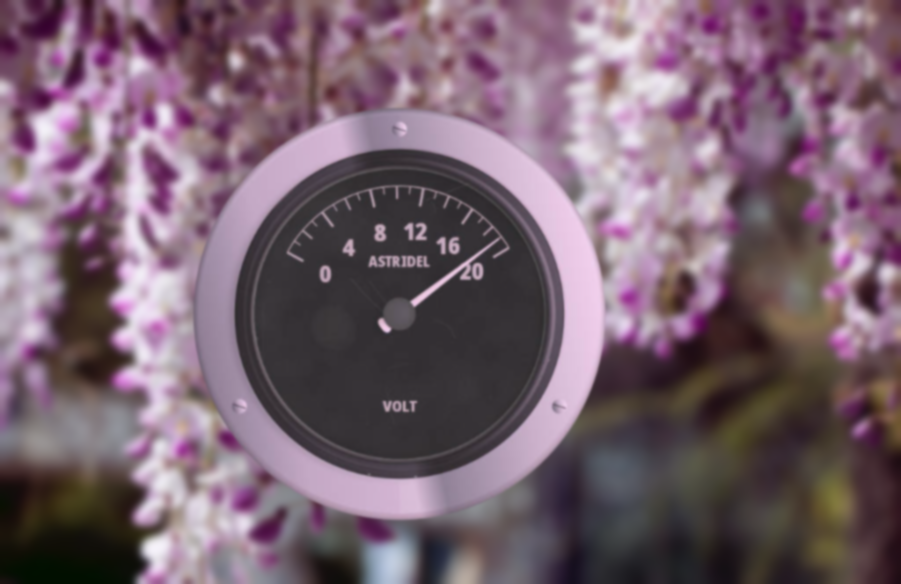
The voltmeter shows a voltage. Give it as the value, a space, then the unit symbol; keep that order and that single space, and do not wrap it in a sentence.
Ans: 19 V
